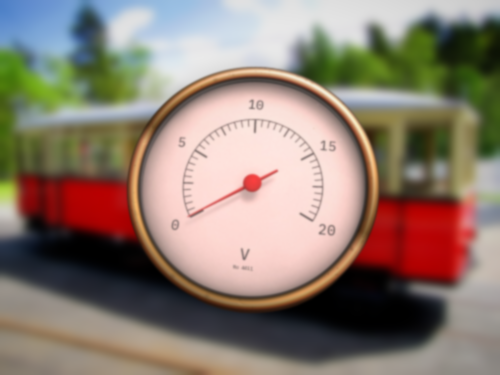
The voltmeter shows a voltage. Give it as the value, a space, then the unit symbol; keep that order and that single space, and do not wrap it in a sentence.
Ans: 0 V
